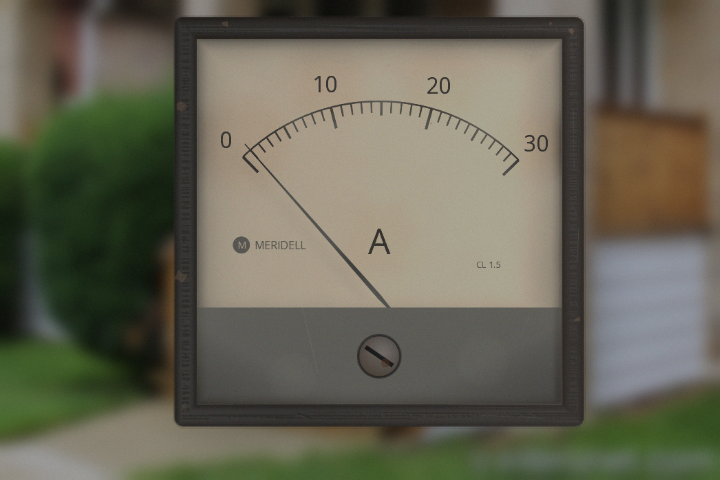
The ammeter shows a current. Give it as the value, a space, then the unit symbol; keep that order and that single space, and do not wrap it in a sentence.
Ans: 1 A
